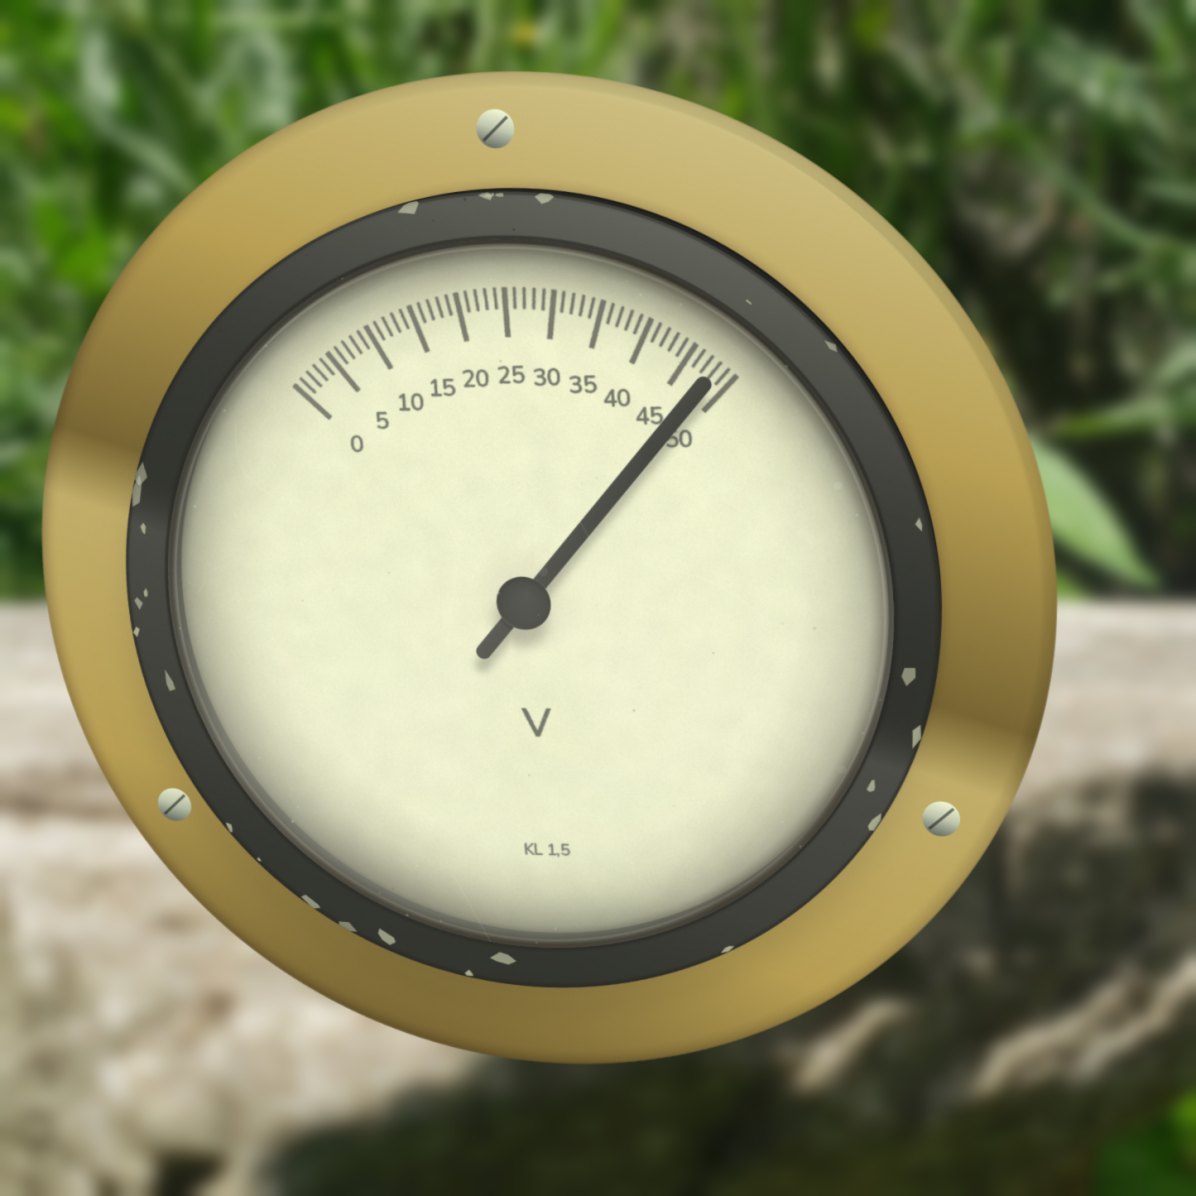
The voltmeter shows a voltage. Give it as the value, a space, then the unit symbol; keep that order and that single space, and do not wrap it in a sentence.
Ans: 48 V
